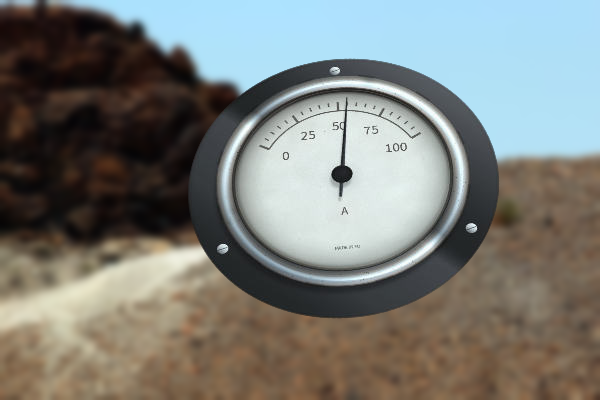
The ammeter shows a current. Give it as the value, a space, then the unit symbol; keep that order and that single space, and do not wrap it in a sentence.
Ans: 55 A
